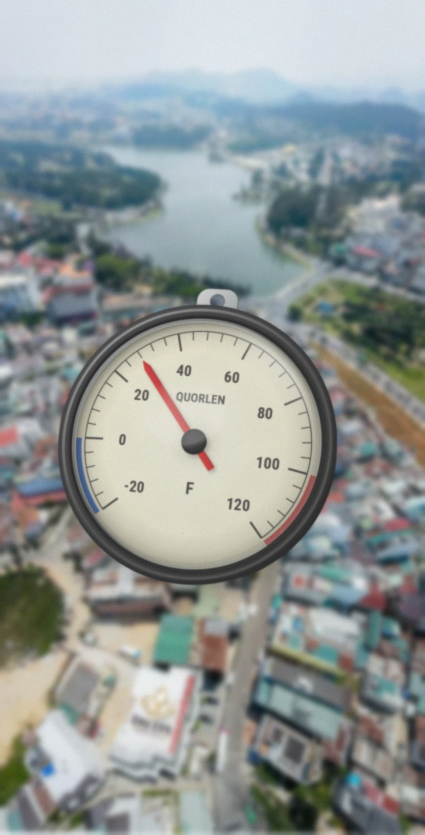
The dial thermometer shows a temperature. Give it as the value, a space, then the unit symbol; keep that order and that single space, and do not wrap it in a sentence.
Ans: 28 °F
